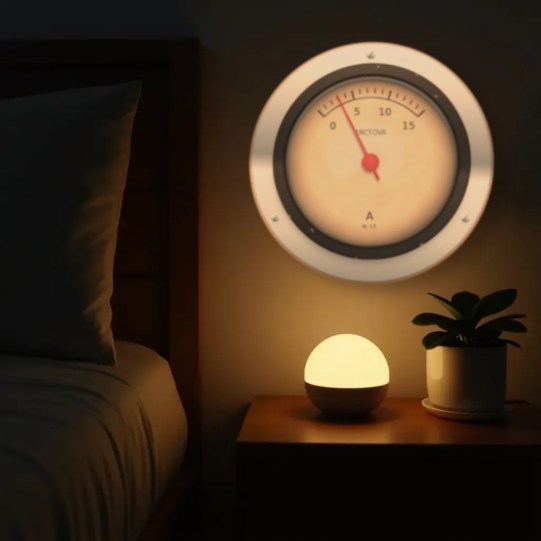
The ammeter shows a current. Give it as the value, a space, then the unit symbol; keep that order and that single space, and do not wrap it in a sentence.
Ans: 3 A
